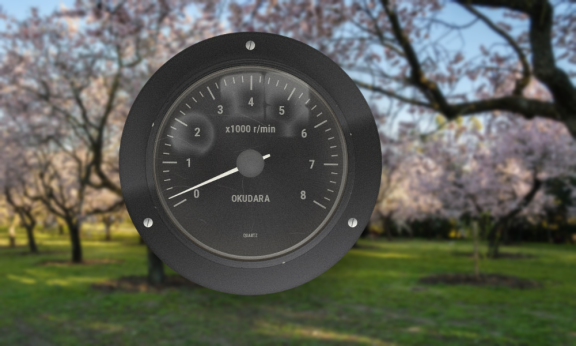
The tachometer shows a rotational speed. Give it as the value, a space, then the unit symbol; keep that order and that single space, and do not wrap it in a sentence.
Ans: 200 rpm
